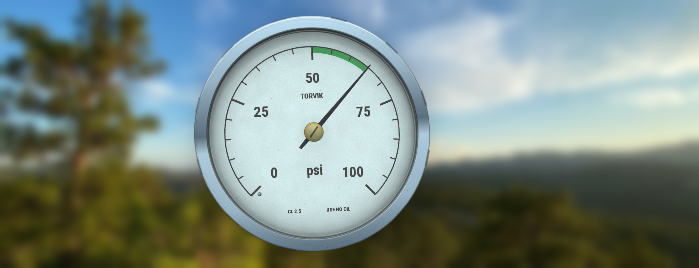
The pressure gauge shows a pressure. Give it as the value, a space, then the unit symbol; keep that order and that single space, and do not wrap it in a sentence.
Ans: 65 psi
